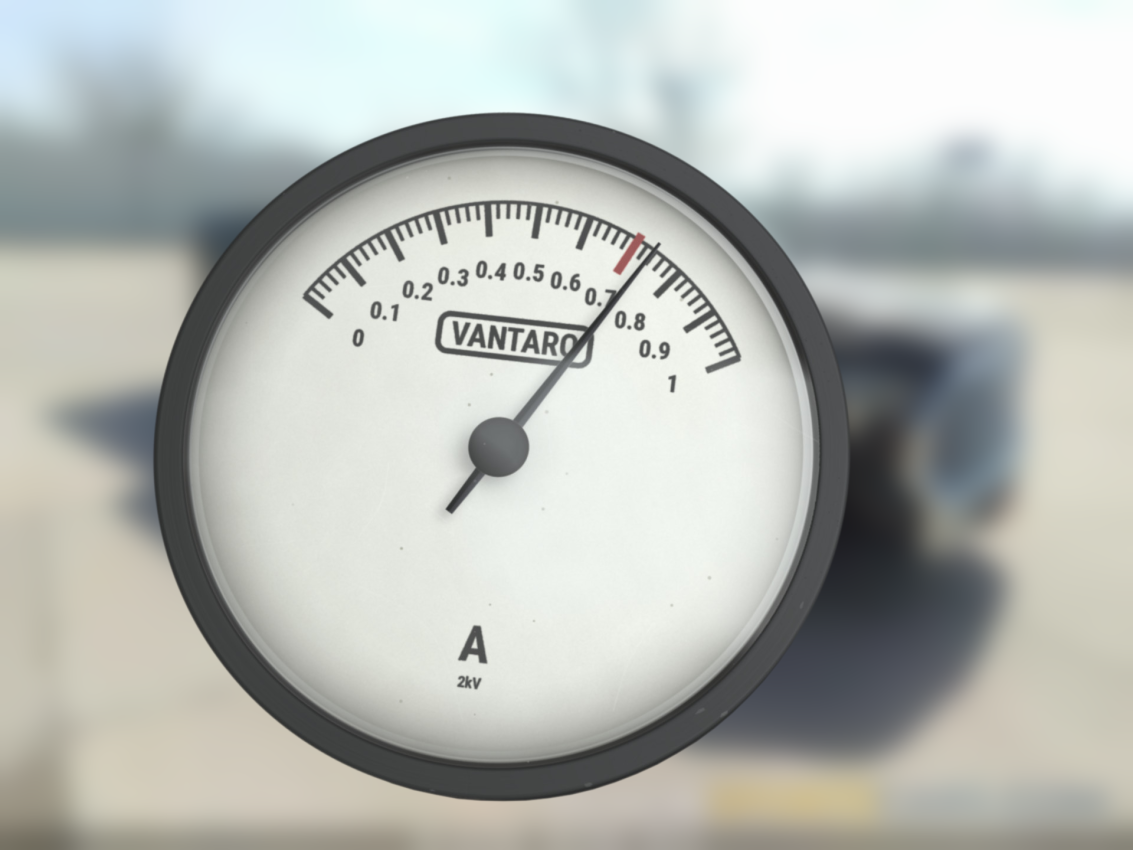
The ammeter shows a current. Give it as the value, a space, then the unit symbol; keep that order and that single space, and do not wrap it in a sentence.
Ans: 0.74 A
